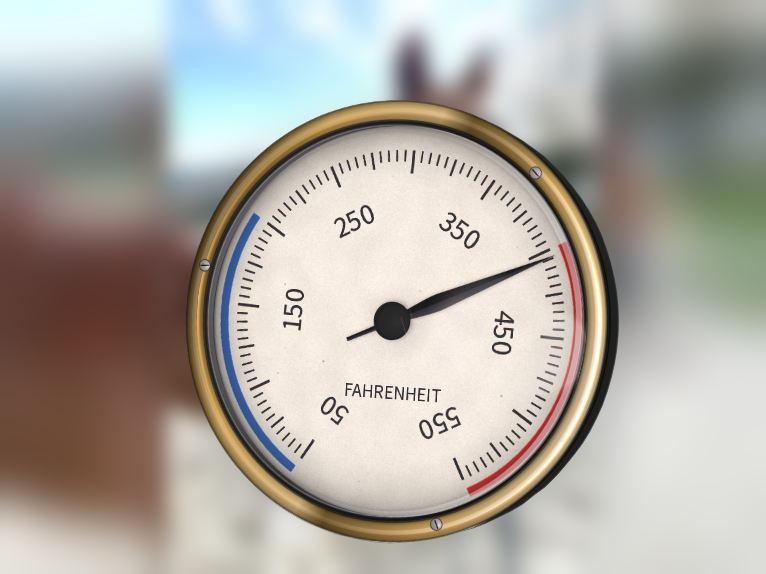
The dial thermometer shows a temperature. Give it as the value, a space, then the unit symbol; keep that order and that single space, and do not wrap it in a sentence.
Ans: 405 °F
